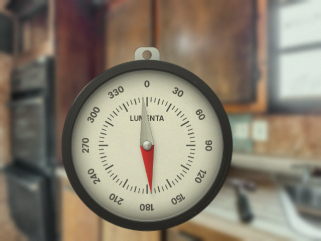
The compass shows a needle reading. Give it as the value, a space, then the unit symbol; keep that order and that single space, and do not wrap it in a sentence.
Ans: 175 °
